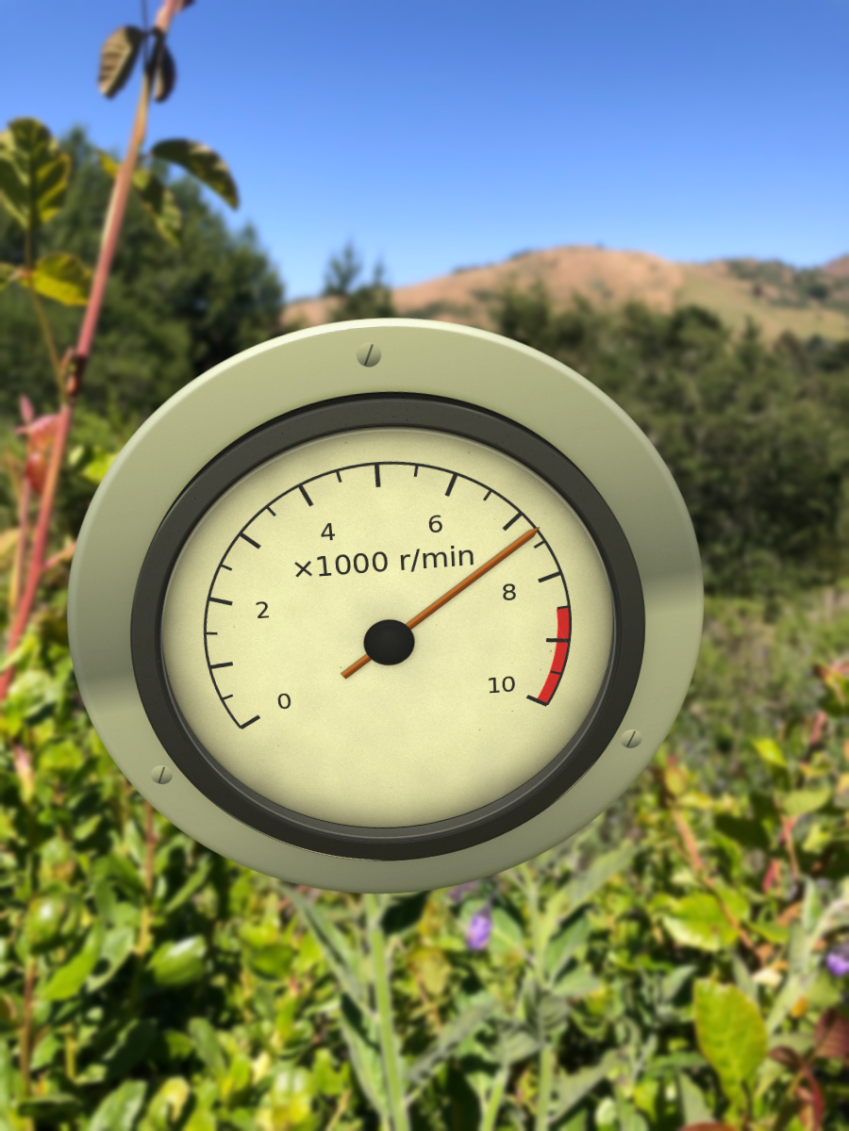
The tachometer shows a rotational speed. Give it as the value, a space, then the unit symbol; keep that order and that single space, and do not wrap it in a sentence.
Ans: 7250 rpm
